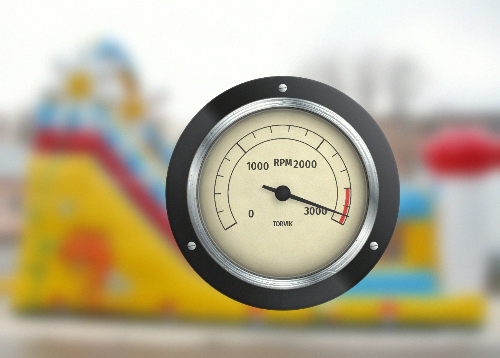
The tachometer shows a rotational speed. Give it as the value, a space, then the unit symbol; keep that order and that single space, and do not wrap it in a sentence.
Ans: 2900 rpm
